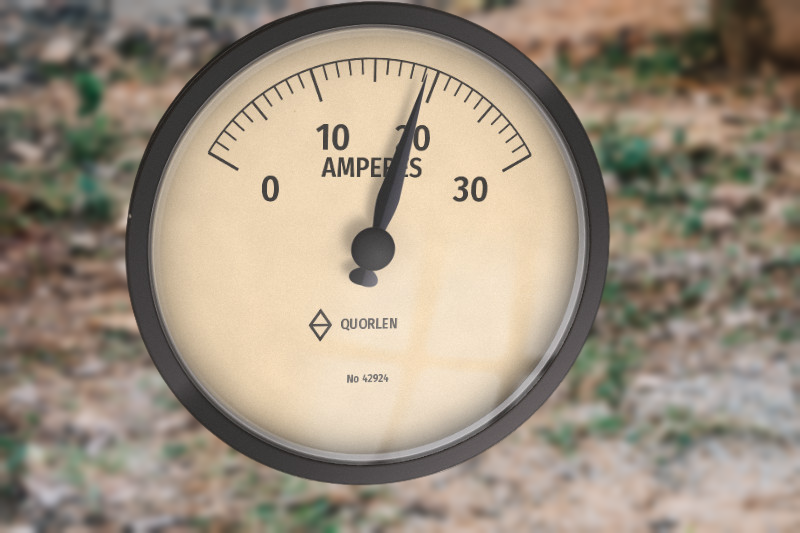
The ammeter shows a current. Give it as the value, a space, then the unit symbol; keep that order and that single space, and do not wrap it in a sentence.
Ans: 19 A
